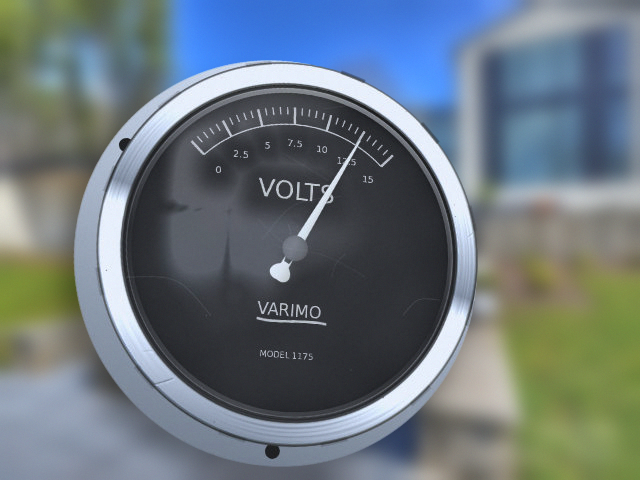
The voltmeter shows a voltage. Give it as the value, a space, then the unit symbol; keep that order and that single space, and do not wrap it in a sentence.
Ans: 12.5 V
